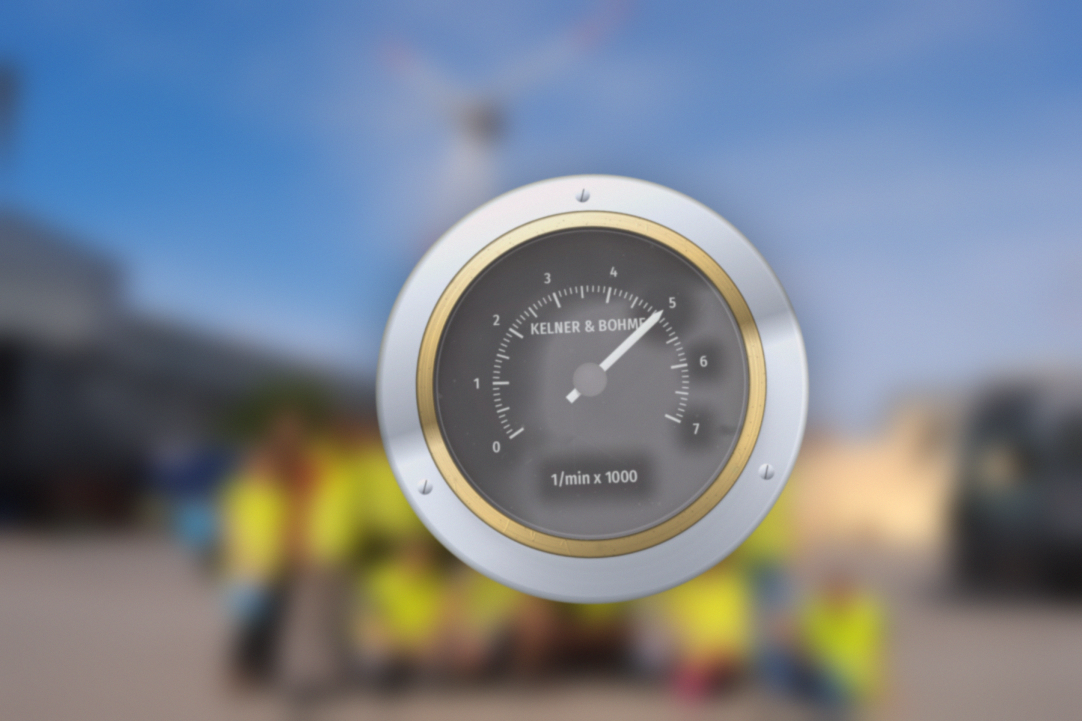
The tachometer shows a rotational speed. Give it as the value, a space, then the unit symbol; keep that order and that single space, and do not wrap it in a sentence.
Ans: 5000 rpm
